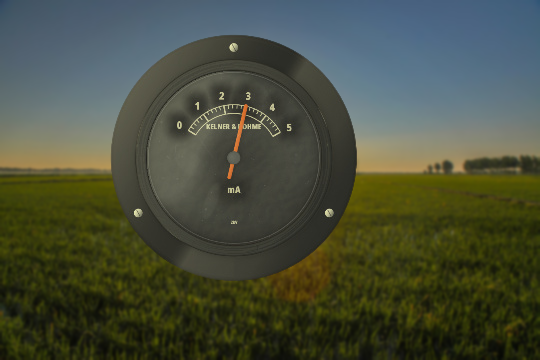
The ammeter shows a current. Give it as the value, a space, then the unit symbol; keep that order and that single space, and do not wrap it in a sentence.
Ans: 3 mA
